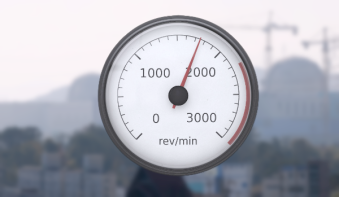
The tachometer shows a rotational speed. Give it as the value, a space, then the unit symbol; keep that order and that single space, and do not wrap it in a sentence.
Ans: 1750 rpm
